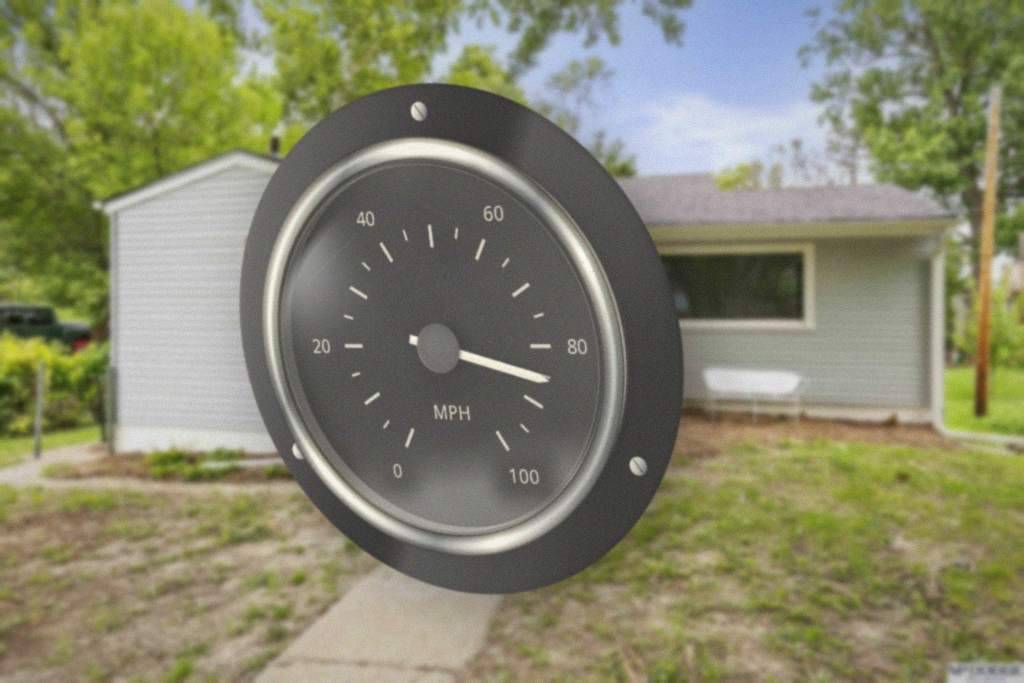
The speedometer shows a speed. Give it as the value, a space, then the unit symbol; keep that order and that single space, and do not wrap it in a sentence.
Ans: 85 mph
